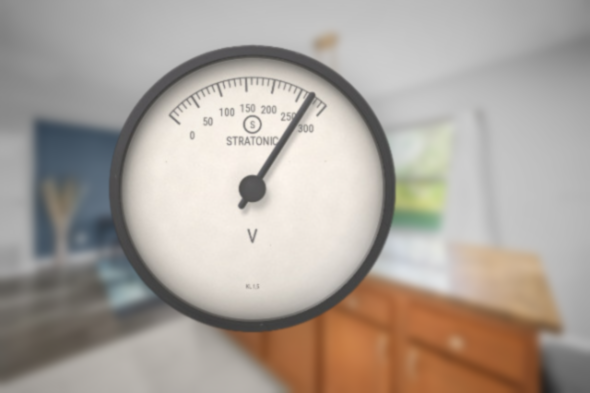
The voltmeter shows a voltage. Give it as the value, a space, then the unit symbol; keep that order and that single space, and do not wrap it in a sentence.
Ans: 270 V
